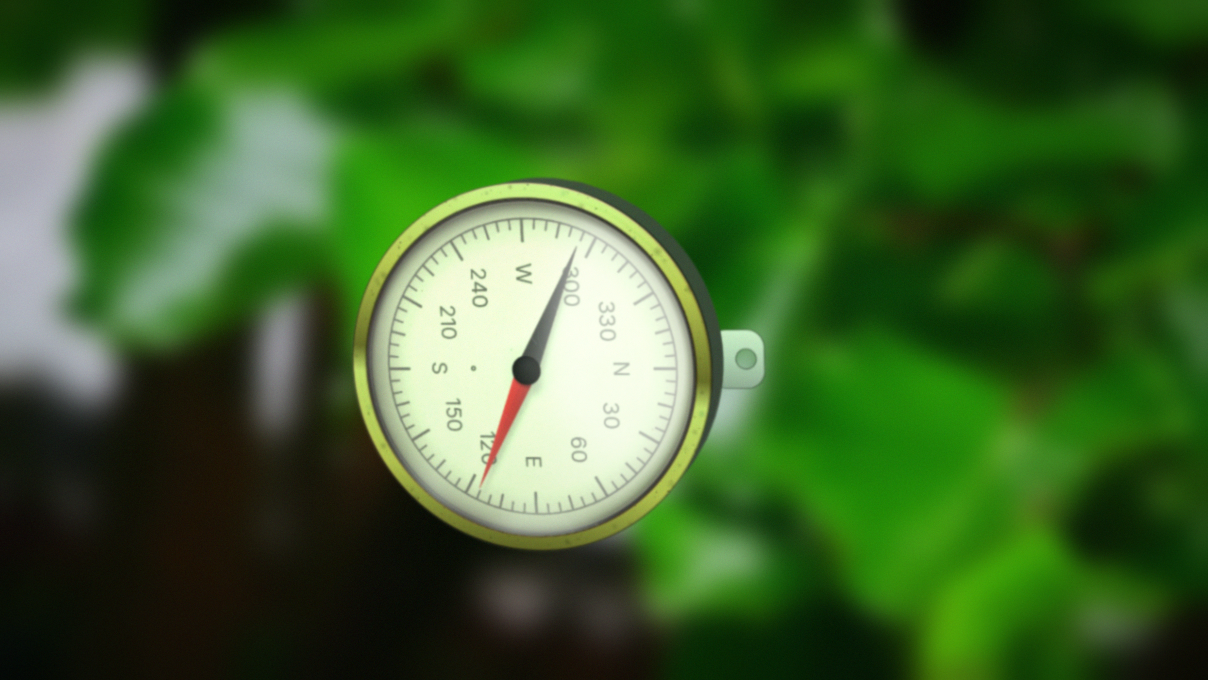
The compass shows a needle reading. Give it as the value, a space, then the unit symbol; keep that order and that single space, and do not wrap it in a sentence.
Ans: 115 °
